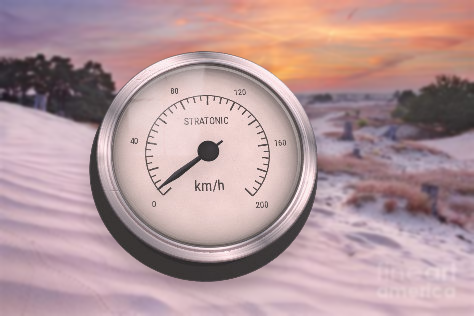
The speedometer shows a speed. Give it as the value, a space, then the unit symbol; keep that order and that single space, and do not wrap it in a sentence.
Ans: 5 km/h
